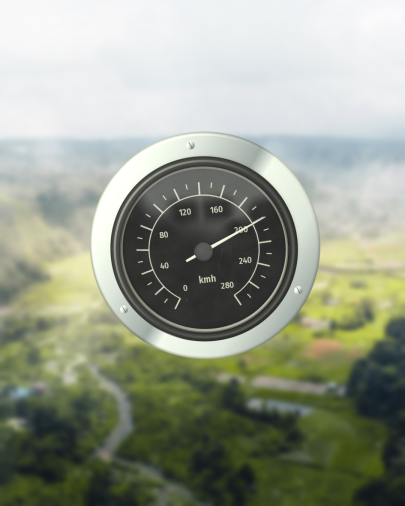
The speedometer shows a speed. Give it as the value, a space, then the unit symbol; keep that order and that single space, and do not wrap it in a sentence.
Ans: 200 km/h
